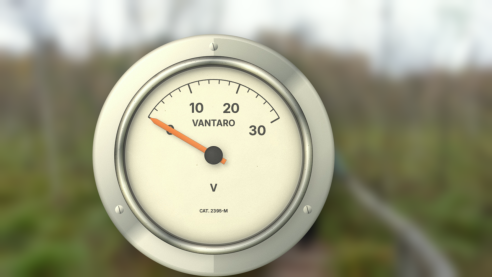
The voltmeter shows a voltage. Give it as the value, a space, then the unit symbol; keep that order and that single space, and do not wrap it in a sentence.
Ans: 0 V
